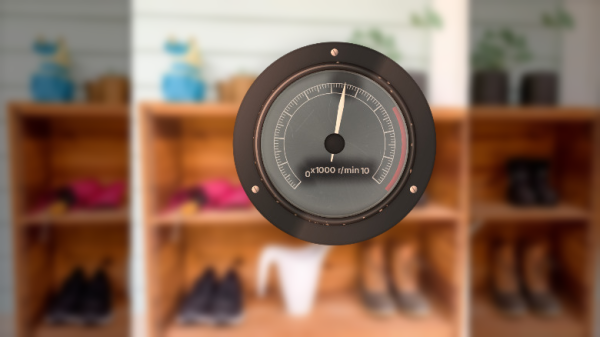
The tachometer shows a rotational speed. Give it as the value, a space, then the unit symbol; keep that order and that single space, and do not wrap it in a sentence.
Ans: 5500 rpm
